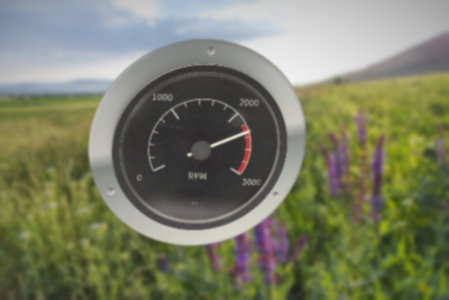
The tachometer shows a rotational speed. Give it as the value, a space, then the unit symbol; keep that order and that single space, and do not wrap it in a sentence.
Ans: 2300 rpm
